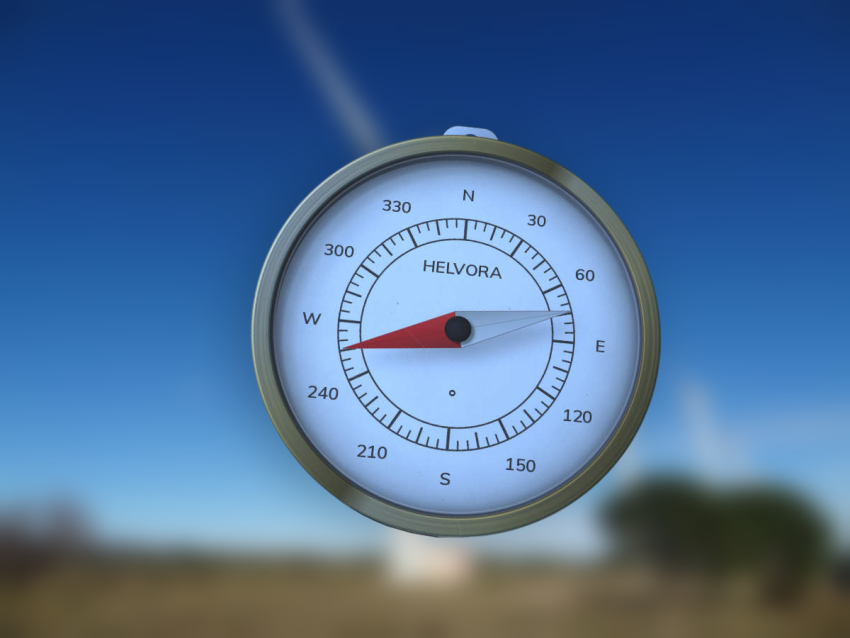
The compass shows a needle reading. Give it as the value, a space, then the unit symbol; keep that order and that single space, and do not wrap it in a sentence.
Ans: 255 °
